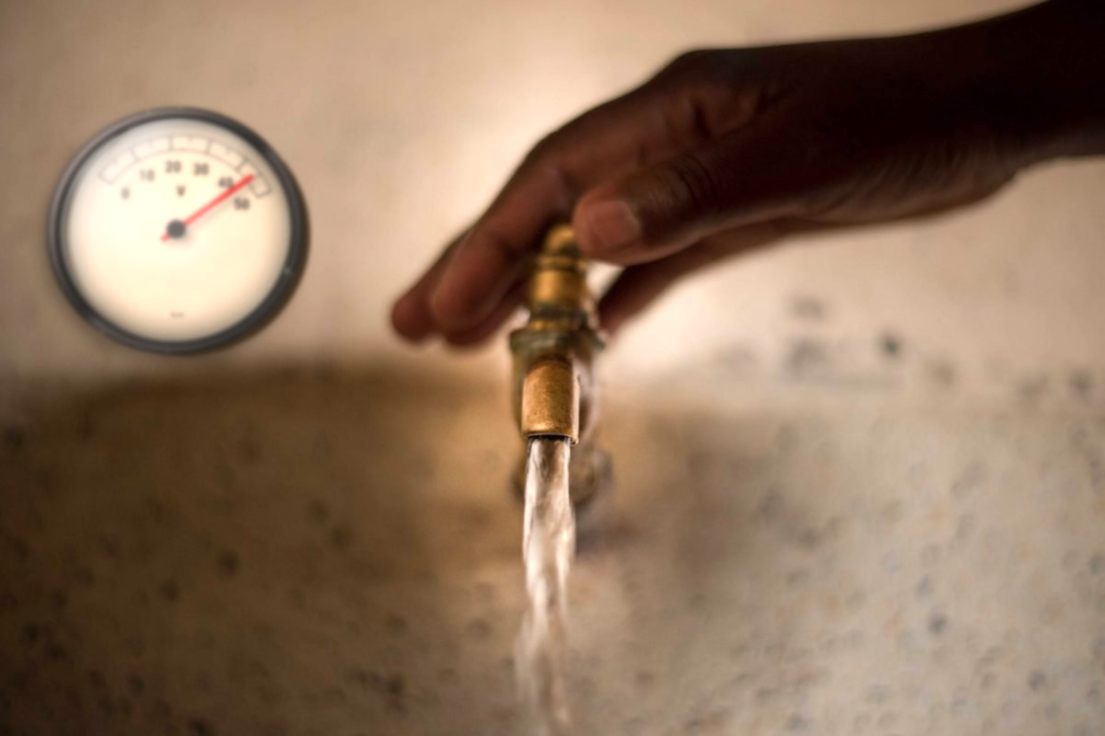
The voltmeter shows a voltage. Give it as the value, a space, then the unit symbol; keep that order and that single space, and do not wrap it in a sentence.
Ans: 45 V
